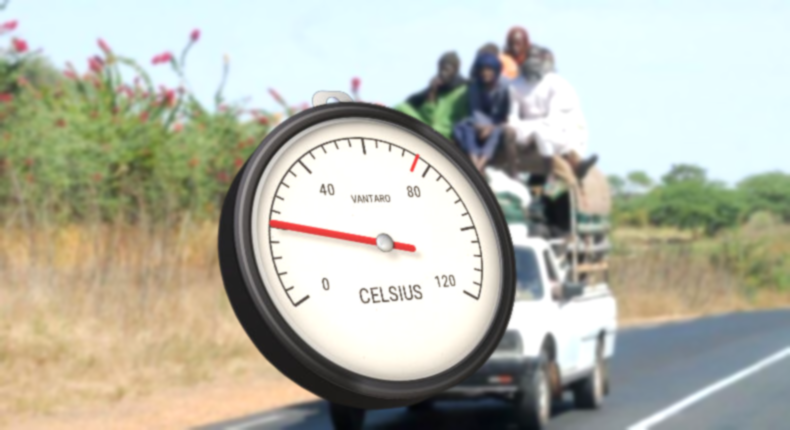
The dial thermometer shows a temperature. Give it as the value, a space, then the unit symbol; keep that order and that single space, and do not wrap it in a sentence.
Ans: 20 °C
